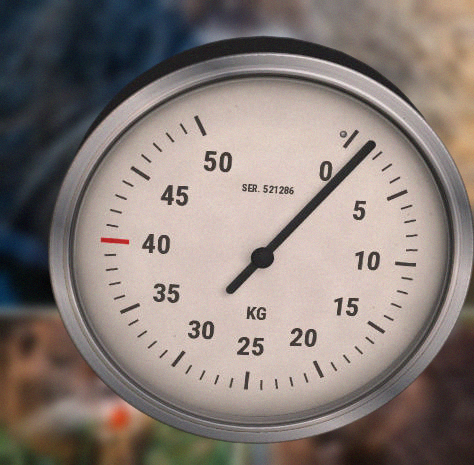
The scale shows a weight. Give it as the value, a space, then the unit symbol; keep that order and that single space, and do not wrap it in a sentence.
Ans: 1 kg
